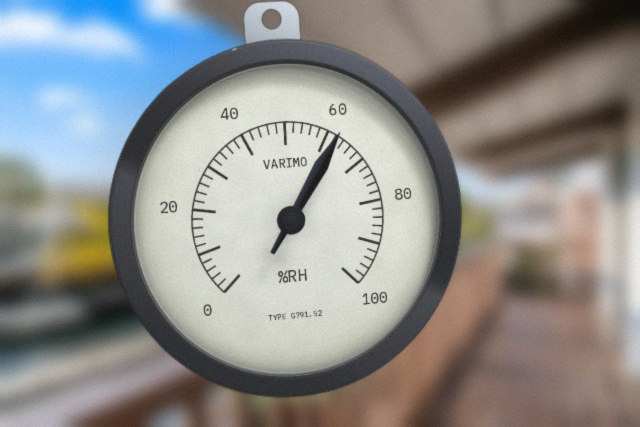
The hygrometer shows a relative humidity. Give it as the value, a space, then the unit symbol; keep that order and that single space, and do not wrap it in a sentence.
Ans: 62 %
